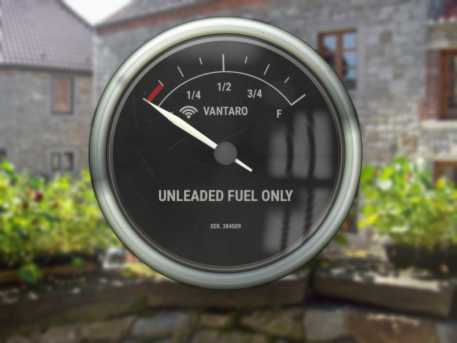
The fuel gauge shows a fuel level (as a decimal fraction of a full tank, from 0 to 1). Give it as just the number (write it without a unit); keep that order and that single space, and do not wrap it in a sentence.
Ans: 0
